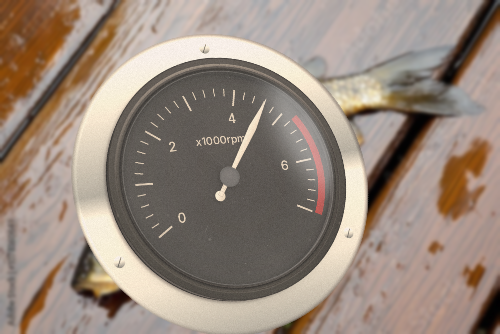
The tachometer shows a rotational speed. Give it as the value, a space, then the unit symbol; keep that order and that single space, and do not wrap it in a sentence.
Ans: 4600 rpm
